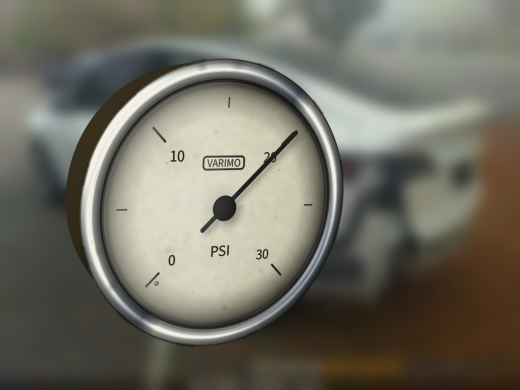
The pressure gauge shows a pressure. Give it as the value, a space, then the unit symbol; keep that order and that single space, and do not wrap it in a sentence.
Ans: 20 psi
